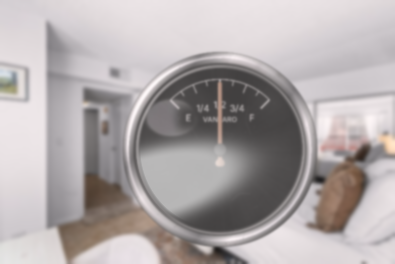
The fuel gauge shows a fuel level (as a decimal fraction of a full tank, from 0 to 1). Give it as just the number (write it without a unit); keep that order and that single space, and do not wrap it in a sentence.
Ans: 0.5
